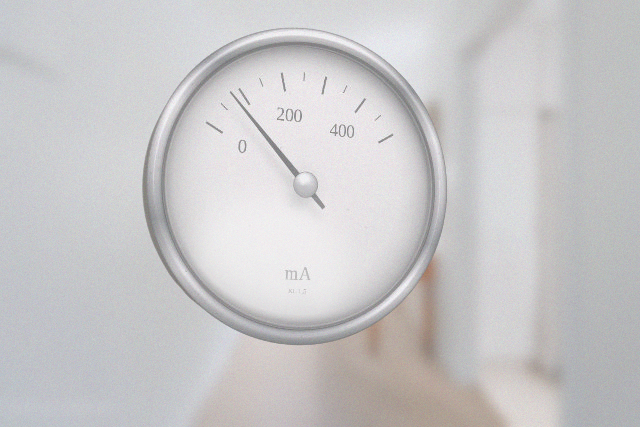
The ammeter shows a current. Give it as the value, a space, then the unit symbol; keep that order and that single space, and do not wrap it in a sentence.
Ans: 75 mA
